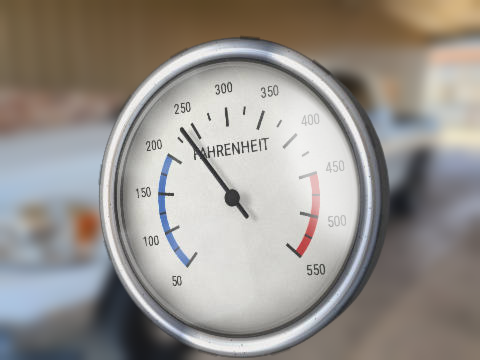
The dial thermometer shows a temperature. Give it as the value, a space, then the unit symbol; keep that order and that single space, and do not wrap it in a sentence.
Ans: 237.5 °F
